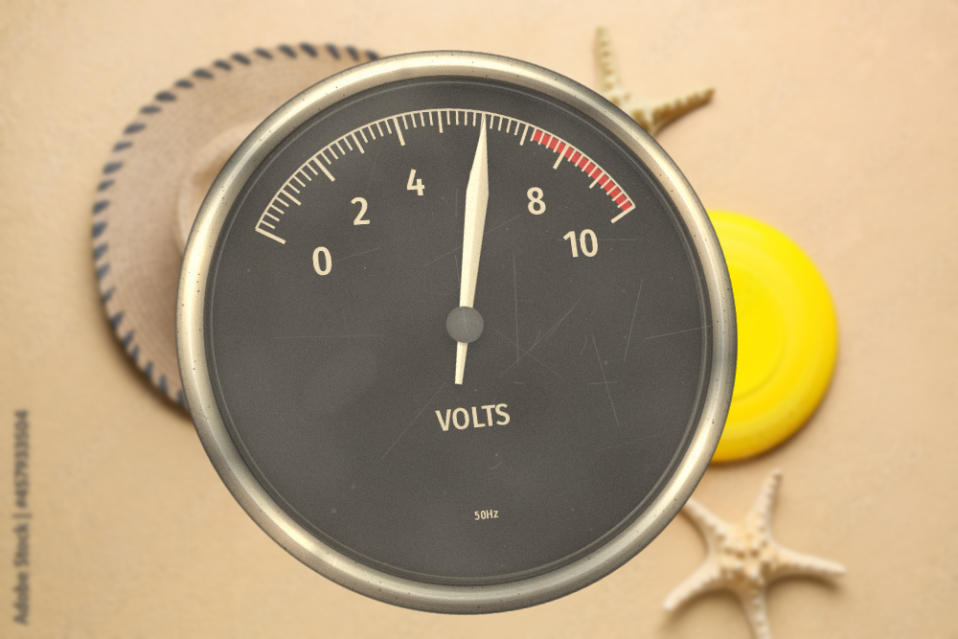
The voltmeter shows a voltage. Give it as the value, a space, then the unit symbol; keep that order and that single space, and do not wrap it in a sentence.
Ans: 6 V
